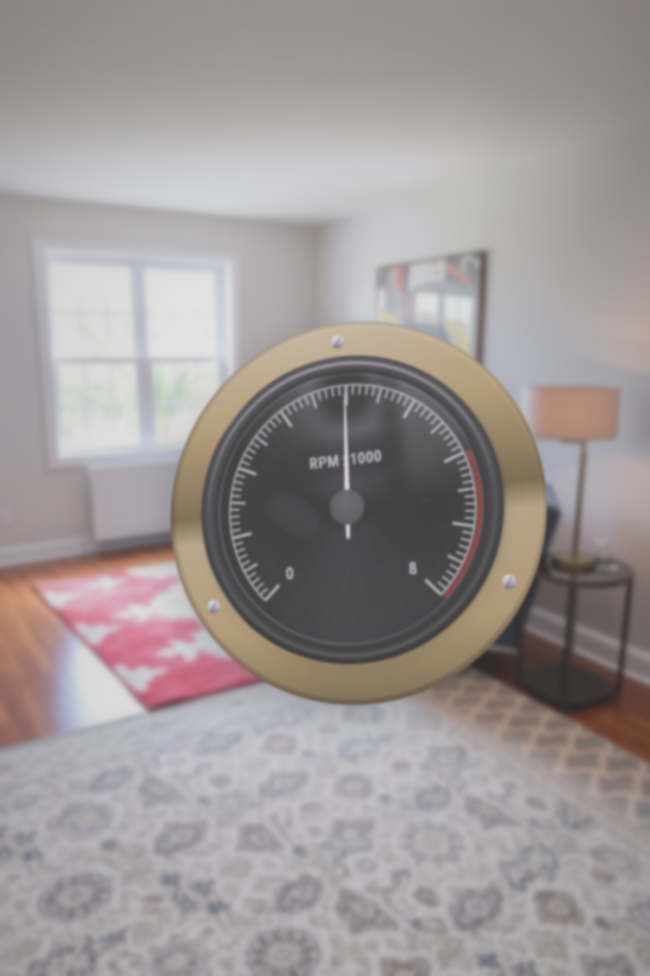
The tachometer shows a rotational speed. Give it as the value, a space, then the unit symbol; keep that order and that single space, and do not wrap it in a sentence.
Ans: 4000 rpm
